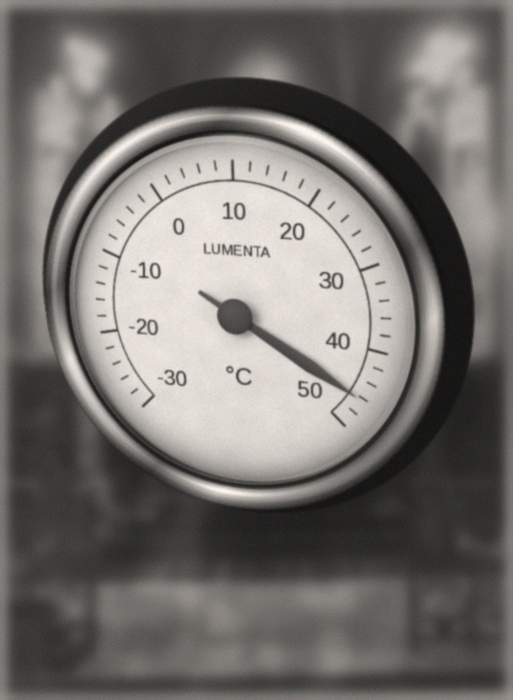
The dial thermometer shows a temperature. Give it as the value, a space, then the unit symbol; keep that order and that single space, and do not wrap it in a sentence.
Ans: 46 °C
